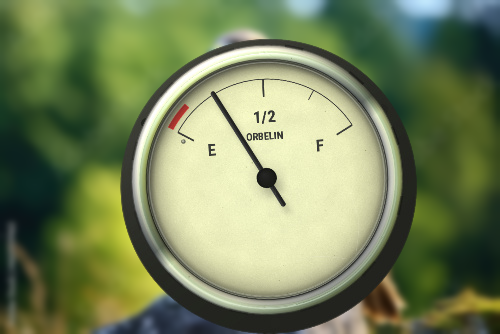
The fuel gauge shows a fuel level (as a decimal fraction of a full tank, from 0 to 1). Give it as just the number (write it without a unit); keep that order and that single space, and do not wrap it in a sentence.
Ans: 0.25
